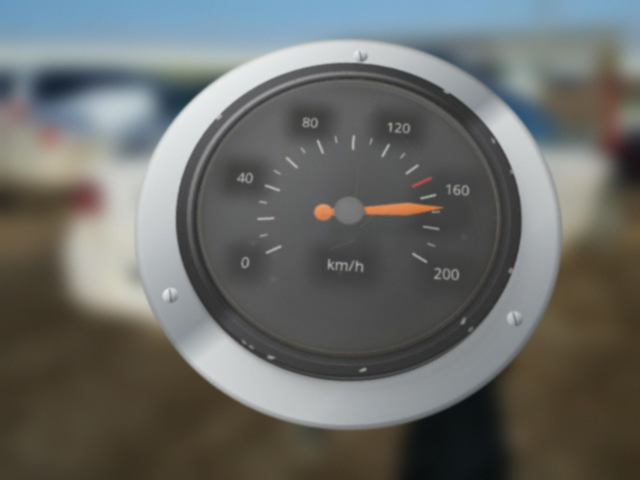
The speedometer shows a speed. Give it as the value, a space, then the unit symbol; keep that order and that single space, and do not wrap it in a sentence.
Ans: 170 km/h
